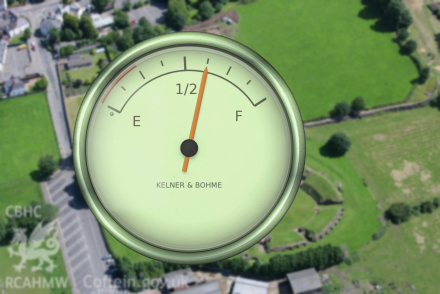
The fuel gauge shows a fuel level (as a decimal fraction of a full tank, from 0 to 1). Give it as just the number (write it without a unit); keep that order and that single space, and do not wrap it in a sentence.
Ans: 0.625
